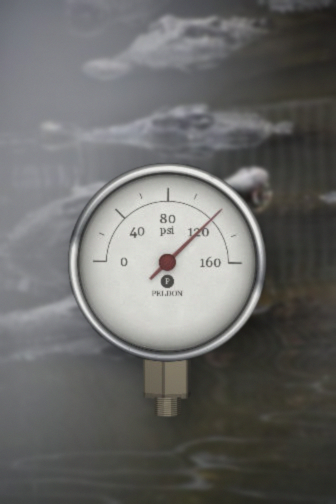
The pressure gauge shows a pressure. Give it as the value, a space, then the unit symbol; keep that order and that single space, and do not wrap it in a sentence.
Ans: 120 psi
